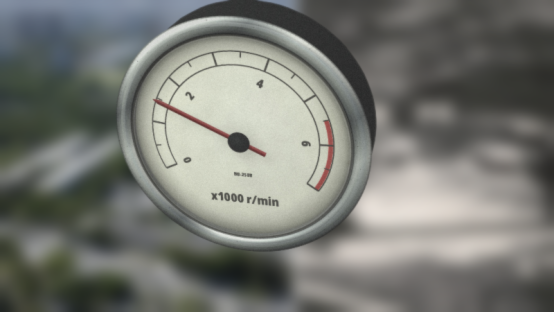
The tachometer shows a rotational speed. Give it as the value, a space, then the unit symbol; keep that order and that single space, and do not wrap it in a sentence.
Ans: 1500 rpm
